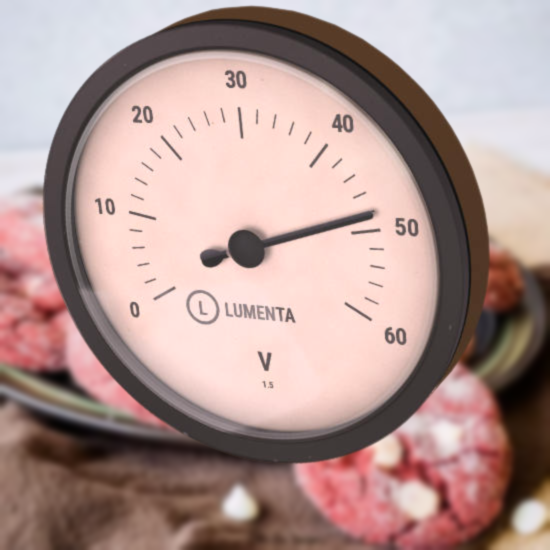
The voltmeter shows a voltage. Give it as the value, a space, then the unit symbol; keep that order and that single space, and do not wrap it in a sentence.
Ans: 48 V
